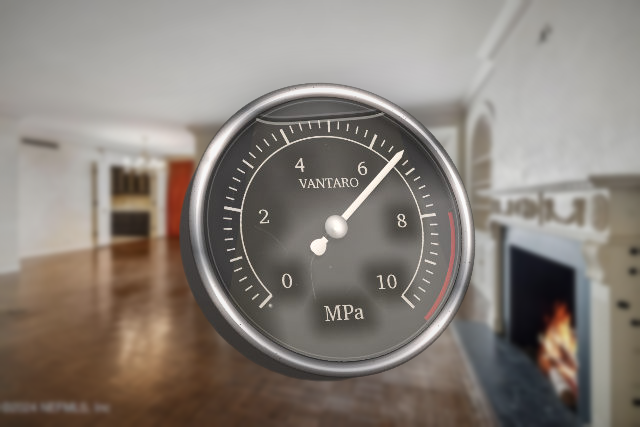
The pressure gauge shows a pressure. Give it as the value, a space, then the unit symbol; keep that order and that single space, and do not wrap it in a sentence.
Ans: 6.6 MPa
